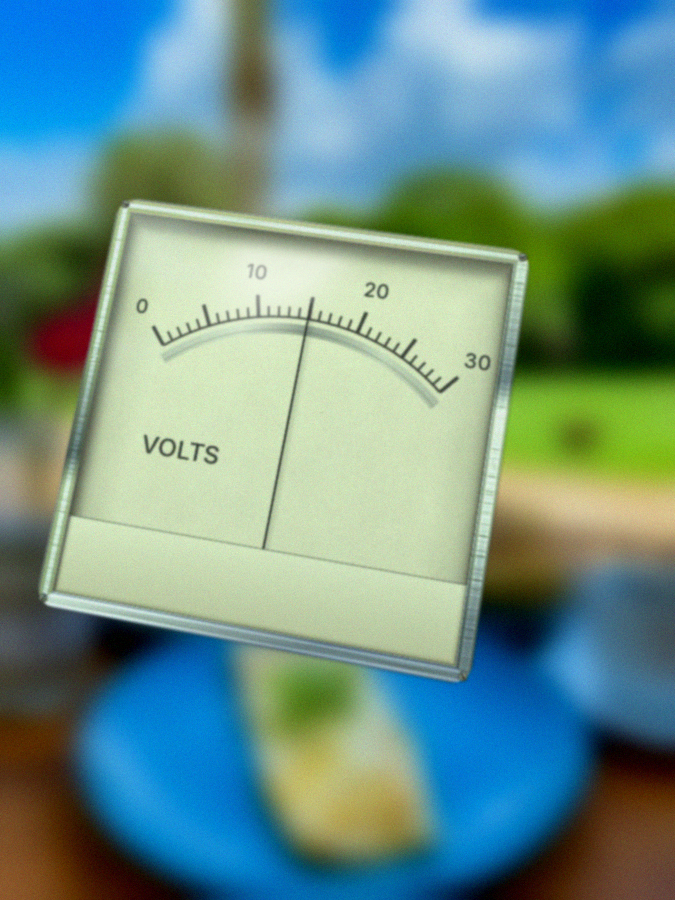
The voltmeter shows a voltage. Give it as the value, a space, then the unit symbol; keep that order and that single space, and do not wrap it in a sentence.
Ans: 15 V
